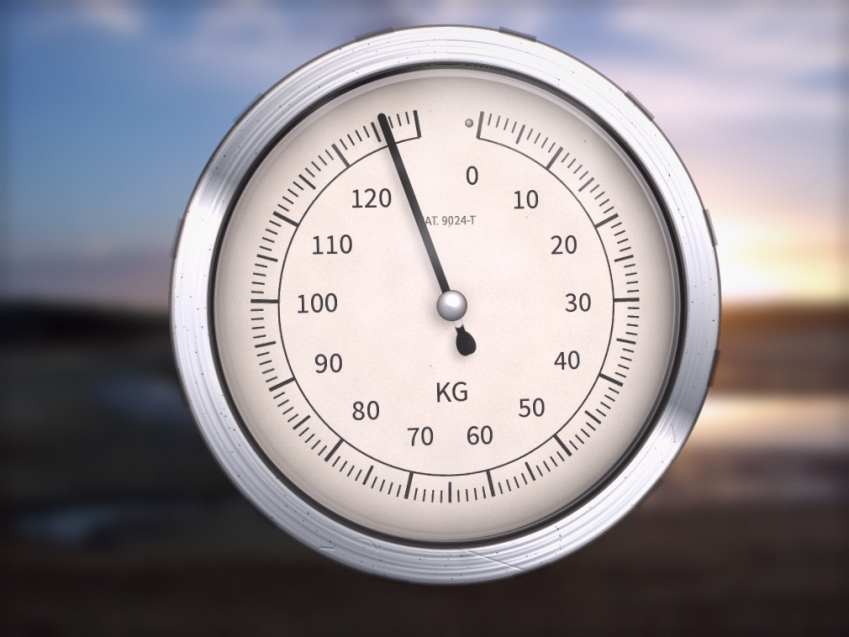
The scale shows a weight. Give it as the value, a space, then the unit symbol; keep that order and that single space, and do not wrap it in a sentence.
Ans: 126 kg
